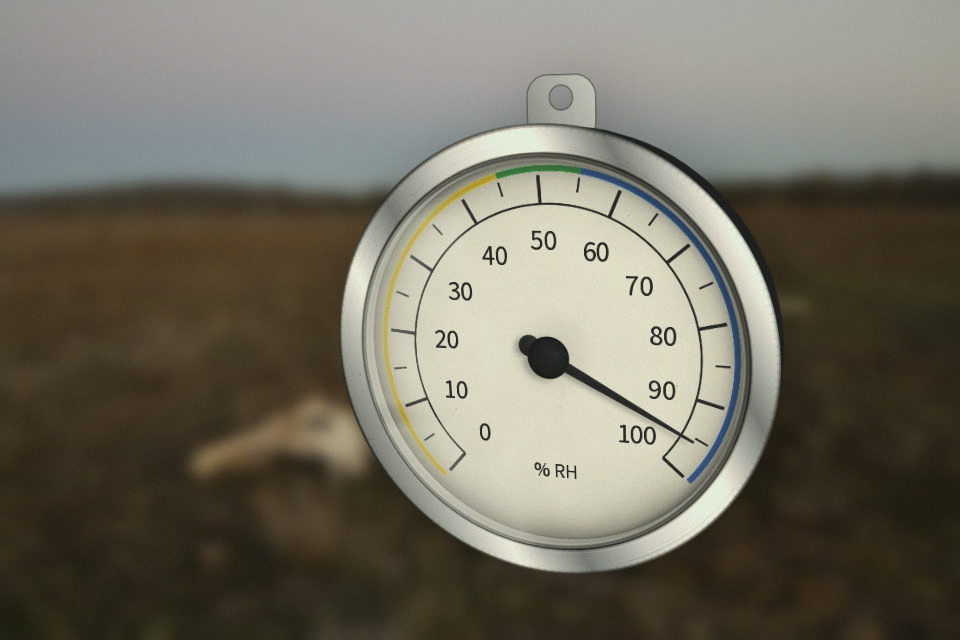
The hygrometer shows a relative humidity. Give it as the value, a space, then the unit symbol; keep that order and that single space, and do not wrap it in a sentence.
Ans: 95 %
